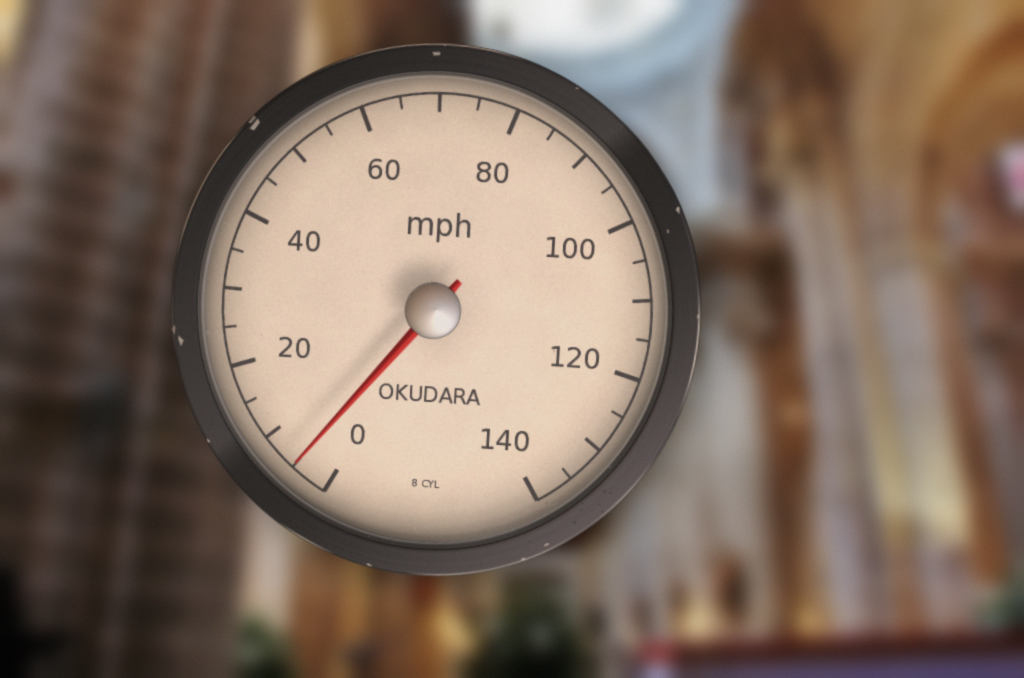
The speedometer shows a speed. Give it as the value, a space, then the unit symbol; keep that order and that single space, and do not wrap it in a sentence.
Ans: 5 mph
